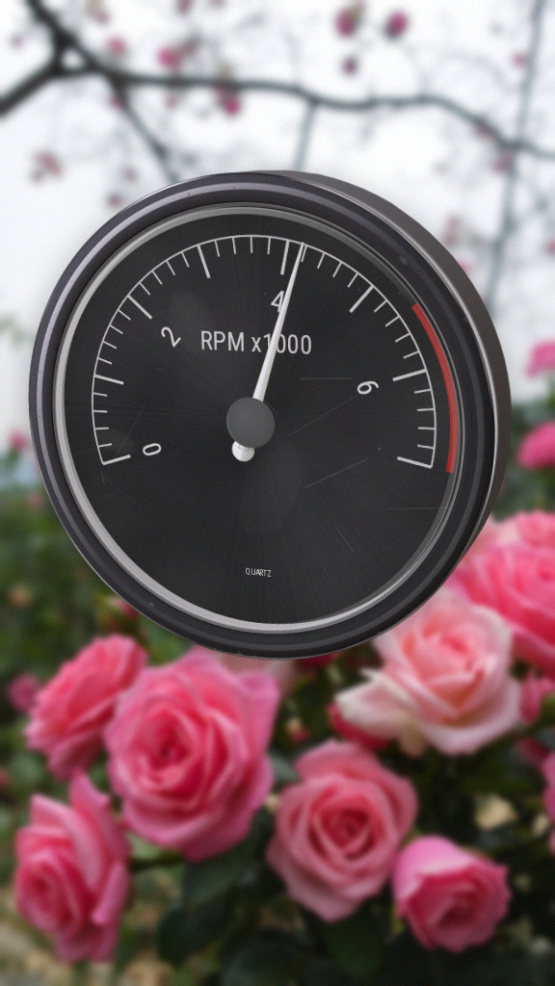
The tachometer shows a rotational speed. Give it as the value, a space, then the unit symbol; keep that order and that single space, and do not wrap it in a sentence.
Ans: 4200 rpm
